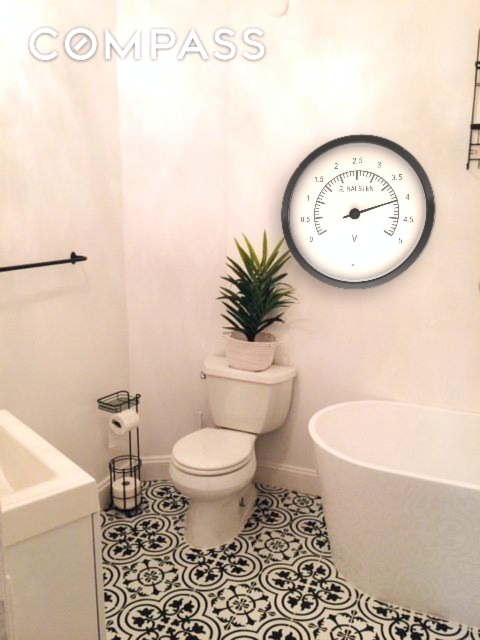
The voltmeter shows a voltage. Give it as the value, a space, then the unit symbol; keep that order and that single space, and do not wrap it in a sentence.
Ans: 4 V
